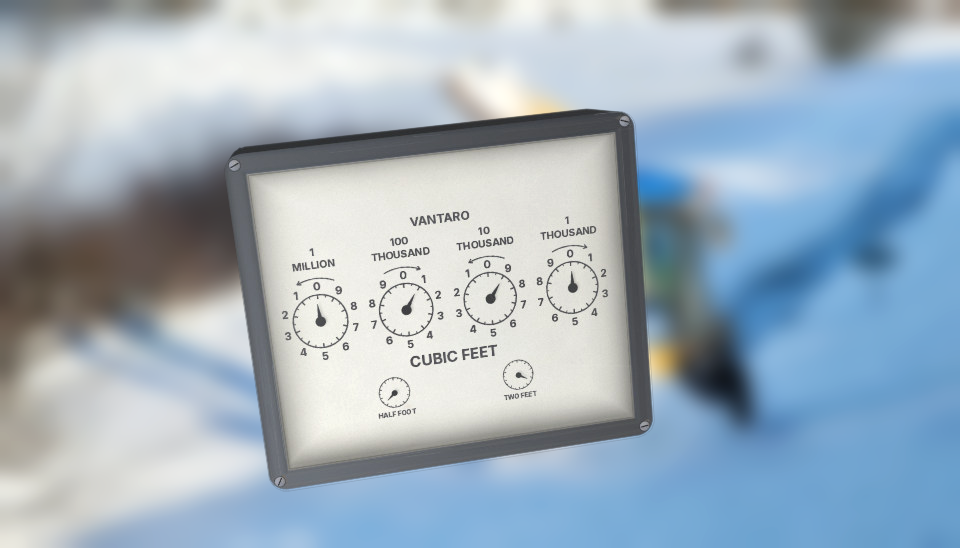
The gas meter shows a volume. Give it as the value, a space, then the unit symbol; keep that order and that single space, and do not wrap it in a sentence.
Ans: 9000 ft³
